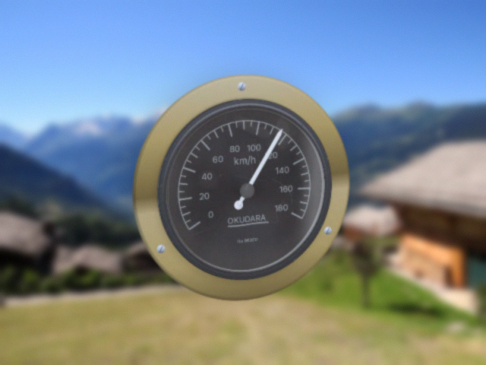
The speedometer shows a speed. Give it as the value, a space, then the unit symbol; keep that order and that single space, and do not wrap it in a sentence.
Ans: 115 km/h
